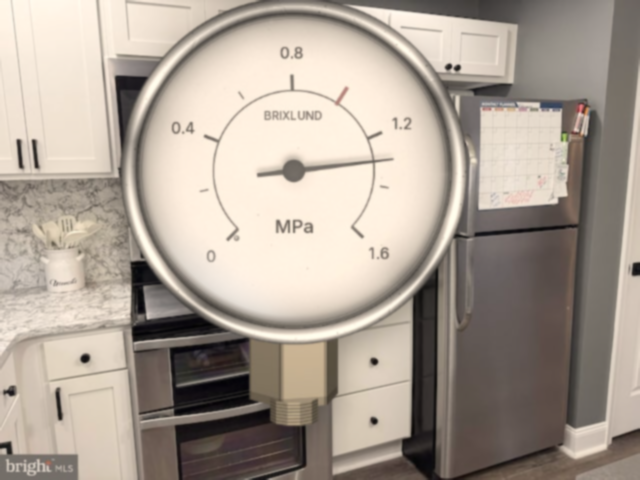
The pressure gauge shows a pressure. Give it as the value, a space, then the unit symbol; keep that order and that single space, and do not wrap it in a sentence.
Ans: 1.3 MPa
